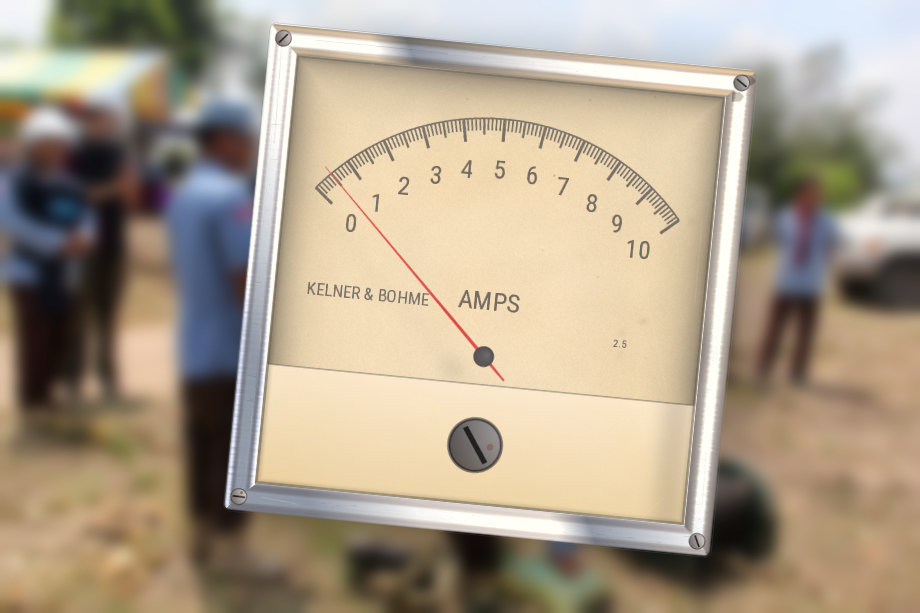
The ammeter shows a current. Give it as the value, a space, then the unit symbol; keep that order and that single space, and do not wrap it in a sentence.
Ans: 0.5 A
